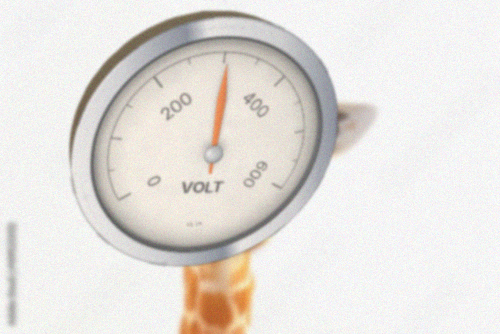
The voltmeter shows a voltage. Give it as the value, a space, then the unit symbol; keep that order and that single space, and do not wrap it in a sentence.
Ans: 300 V
